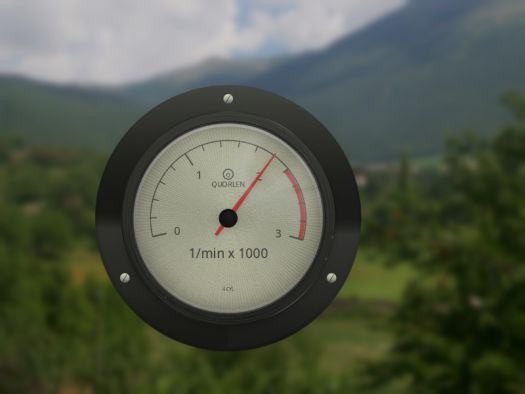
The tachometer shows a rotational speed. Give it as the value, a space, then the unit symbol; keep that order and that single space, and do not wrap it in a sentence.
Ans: 2000 rpm
